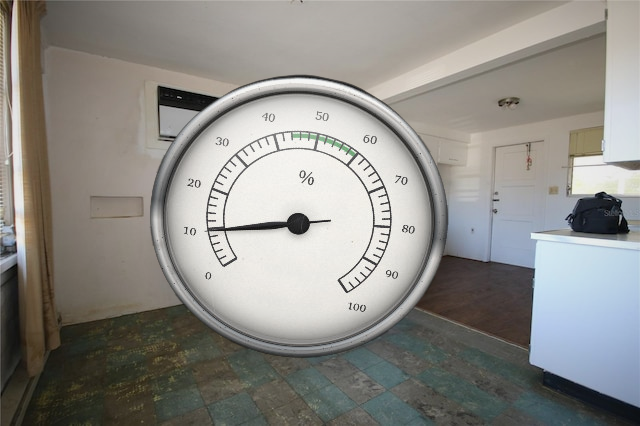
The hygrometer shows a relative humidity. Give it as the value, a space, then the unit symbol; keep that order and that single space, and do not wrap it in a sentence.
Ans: 10 %
